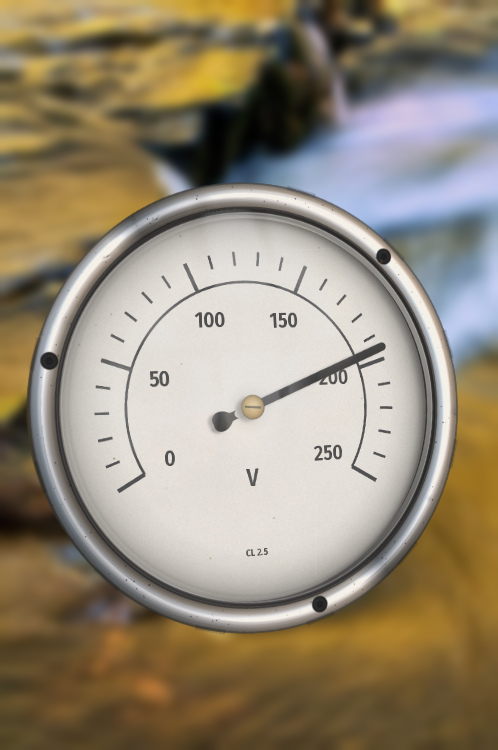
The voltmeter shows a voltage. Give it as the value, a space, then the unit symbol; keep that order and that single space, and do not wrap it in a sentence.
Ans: 195 V
